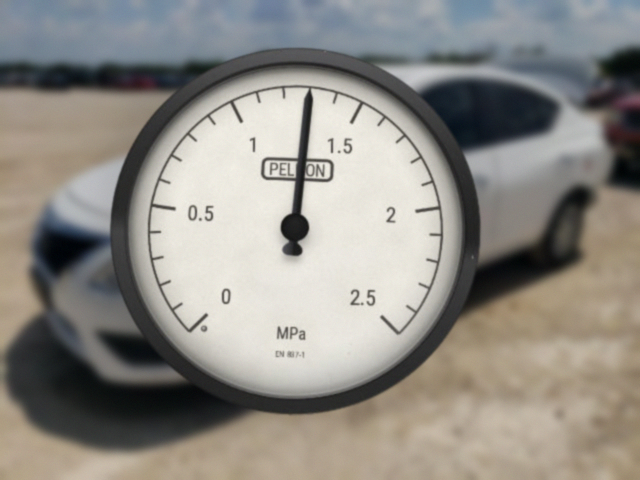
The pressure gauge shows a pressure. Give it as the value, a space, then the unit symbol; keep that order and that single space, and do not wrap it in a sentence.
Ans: 1.3 MPa
